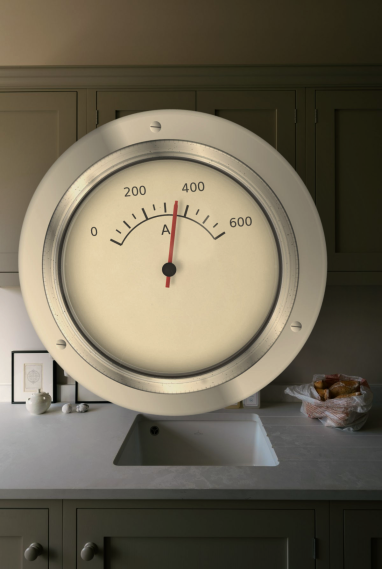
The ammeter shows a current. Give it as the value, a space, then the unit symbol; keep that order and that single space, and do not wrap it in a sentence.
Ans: 350 A
